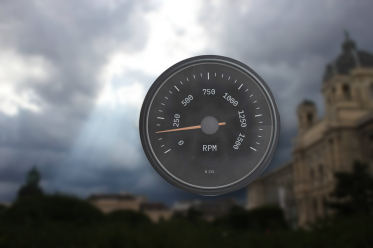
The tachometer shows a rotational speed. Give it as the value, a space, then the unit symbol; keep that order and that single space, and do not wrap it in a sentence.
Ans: 150 rpm
